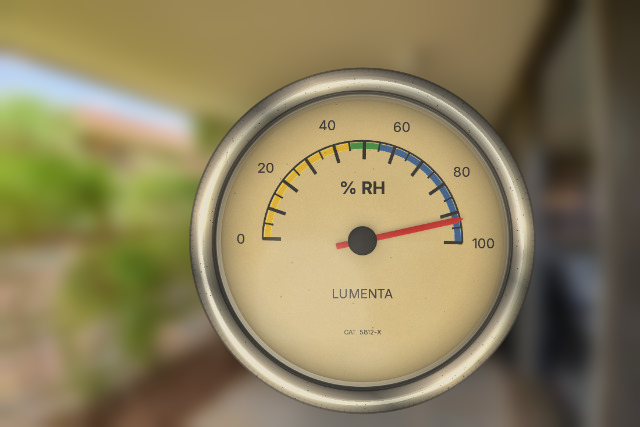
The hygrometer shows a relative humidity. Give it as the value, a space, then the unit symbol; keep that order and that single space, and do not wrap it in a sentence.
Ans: 92.5 %
